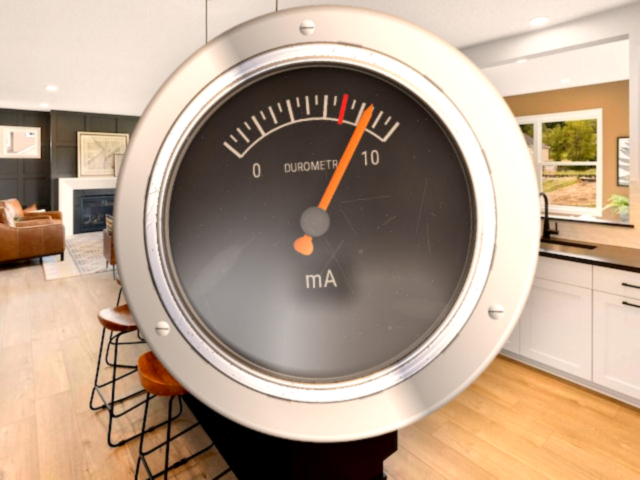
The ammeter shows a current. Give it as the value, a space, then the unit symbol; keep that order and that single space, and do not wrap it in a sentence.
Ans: 8.5 mA
